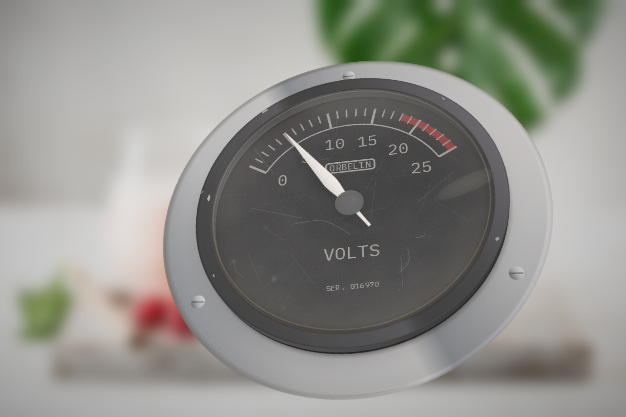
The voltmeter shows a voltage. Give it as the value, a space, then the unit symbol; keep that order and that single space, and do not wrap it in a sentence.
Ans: 5 V
